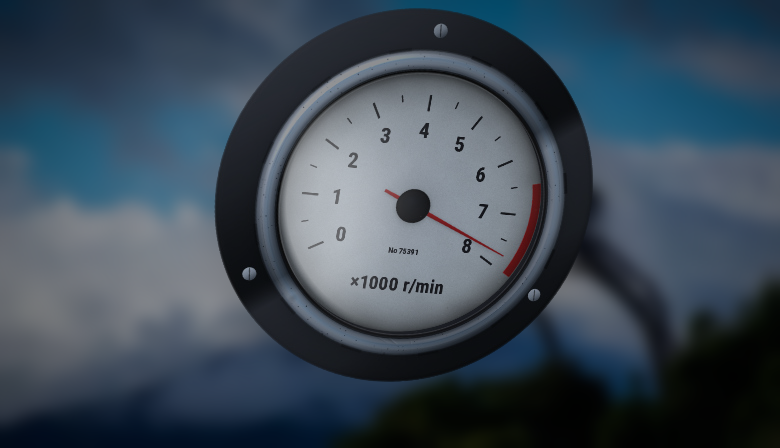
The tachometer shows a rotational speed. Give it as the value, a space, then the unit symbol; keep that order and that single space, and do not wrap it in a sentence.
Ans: 7750 rpm
